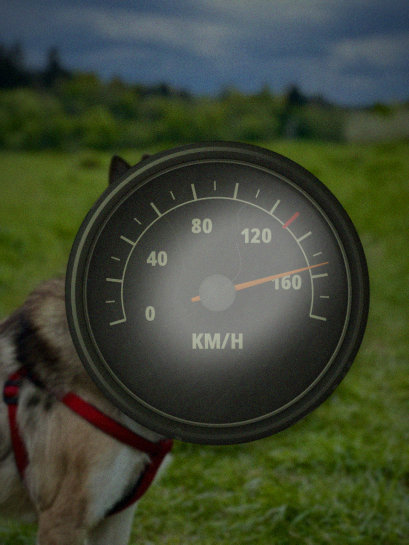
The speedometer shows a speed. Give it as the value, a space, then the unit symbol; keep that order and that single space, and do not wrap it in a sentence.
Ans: 155 km/h
